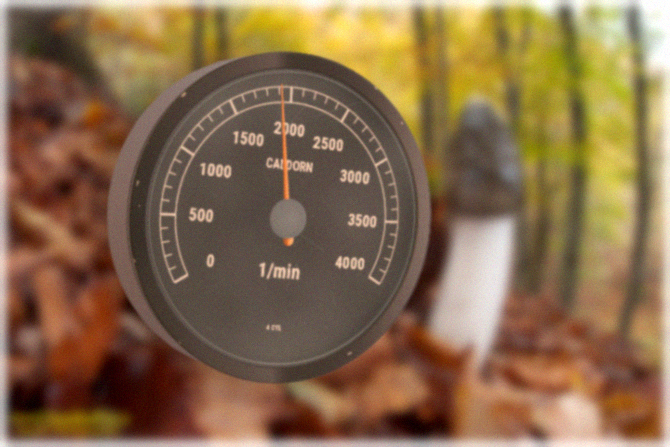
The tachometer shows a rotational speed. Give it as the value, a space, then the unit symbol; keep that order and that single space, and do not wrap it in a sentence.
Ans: 1900 rpm
